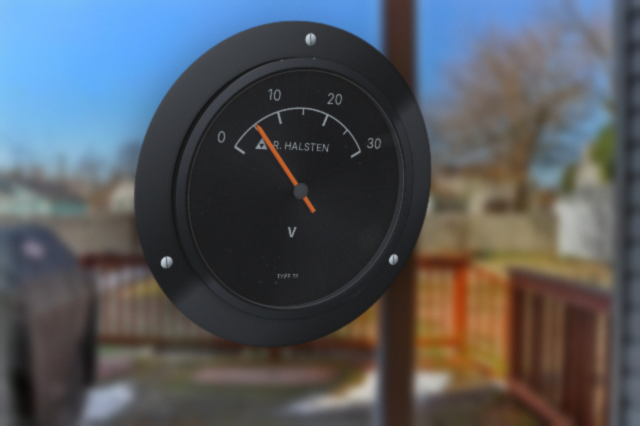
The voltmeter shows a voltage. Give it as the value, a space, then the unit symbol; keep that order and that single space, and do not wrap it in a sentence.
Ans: 5 V
